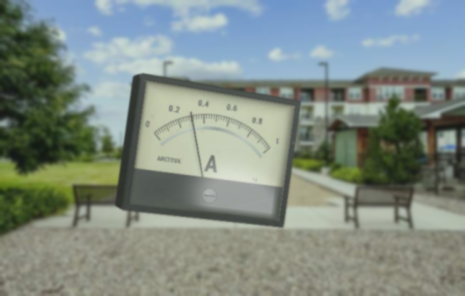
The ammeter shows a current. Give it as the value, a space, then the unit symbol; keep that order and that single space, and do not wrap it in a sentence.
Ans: 0.3 A
